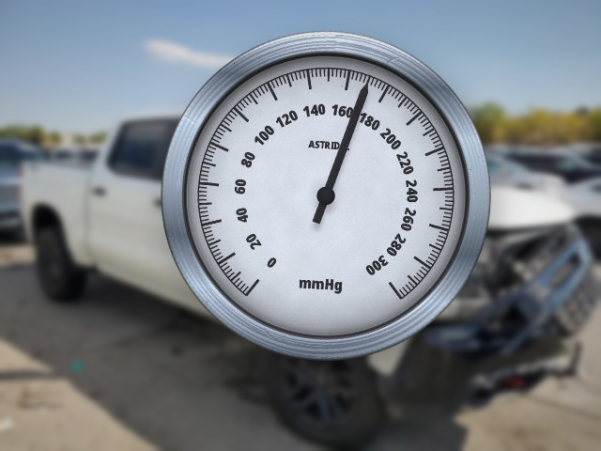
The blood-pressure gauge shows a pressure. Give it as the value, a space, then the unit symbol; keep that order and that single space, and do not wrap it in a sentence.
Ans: 170 mmHg
